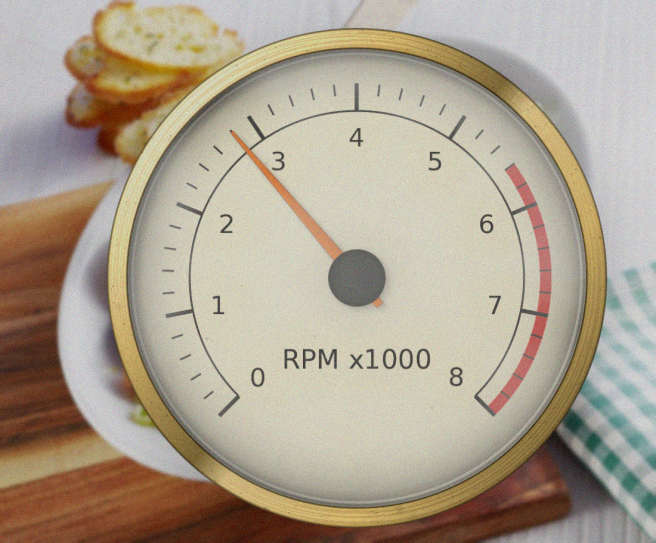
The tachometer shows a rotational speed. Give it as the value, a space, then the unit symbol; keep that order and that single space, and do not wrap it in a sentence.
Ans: 2800 rpm
